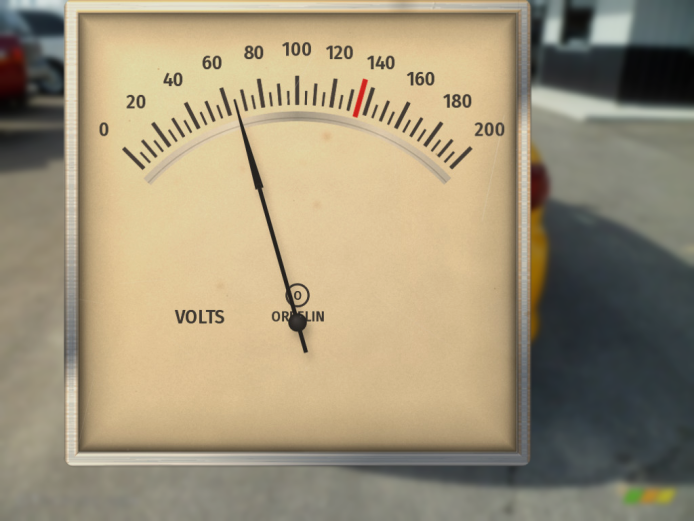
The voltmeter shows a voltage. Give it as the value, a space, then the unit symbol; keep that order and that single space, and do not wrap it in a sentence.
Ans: 65 V
